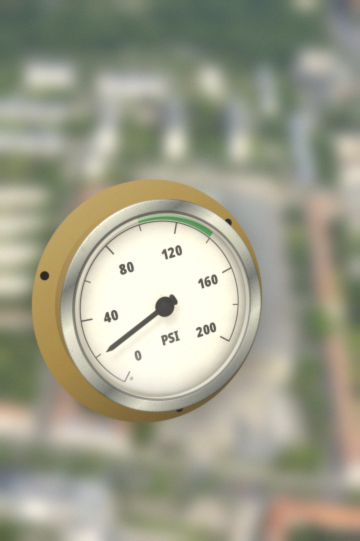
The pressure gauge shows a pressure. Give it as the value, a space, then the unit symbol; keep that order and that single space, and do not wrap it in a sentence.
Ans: 20 psi
